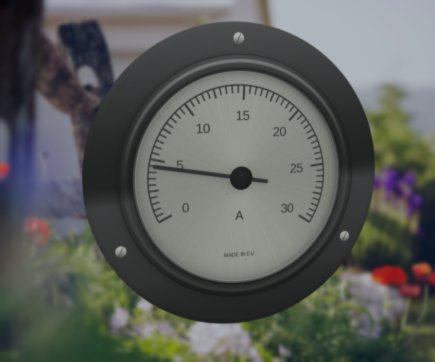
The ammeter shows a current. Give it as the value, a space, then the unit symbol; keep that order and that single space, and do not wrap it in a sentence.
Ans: 4.5 A
